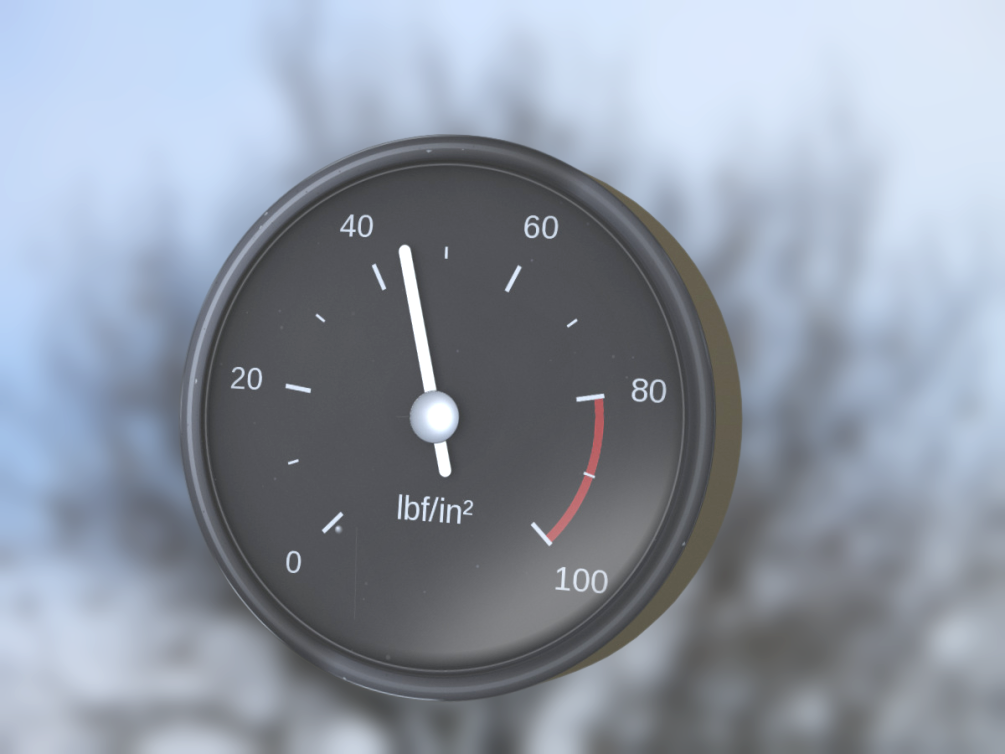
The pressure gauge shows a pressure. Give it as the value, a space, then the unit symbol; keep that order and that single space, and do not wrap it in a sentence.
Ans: 45 psi
